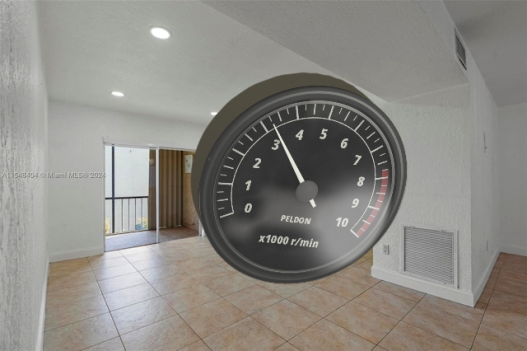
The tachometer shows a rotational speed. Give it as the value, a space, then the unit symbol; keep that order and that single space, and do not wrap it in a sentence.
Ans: 3250 rpm
